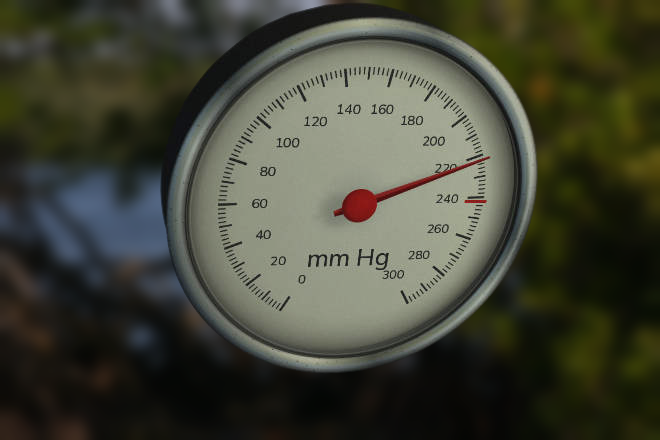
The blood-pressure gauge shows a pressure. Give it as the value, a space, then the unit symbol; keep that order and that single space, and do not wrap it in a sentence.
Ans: 220 mmHg
